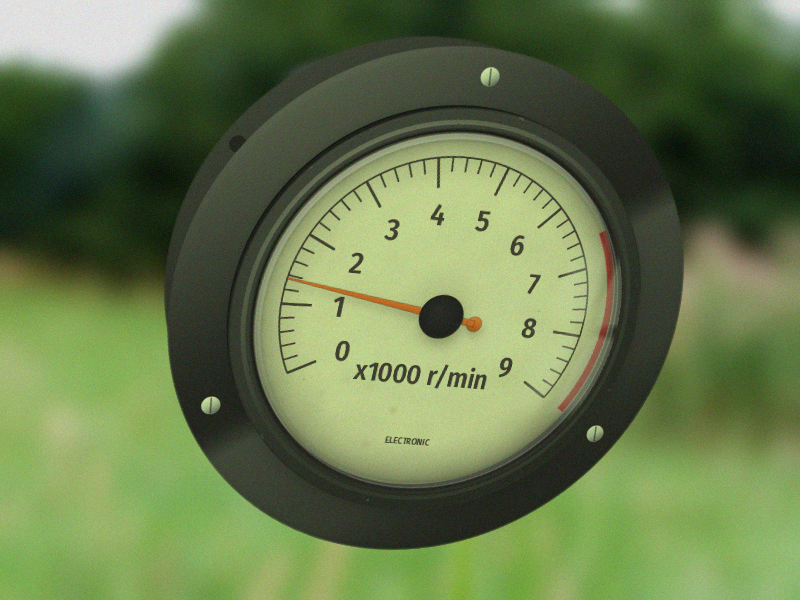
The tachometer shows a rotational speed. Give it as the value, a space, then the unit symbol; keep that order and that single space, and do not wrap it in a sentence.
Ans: 1400 rpm
